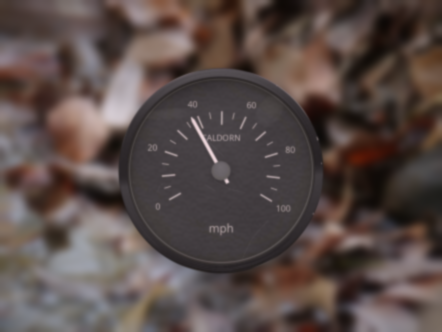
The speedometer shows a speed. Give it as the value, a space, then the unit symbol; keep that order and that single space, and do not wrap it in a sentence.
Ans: 37.5 mph
